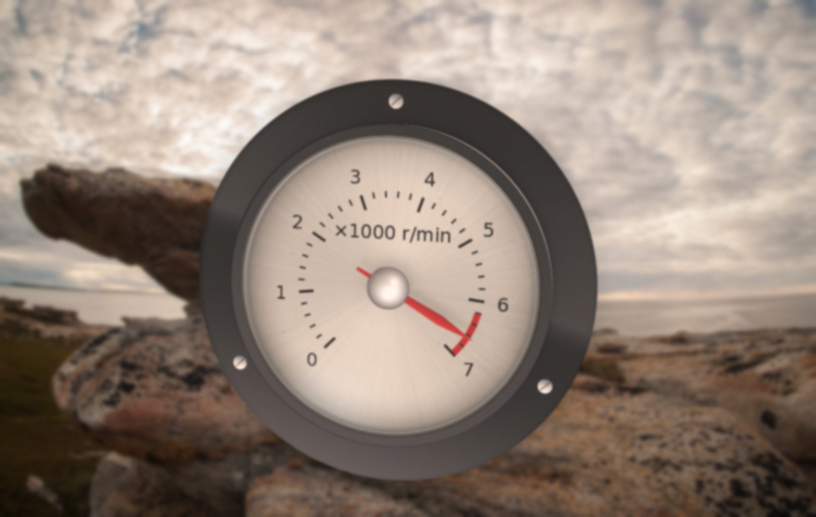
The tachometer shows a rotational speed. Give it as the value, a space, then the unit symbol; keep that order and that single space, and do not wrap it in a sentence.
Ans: 6600 rpm
